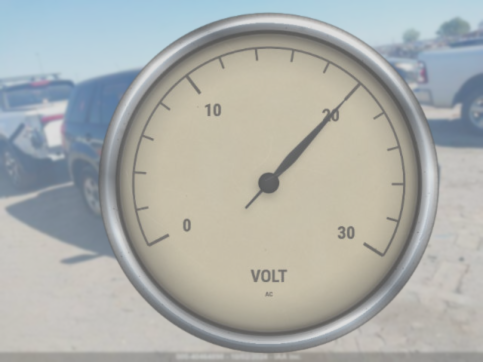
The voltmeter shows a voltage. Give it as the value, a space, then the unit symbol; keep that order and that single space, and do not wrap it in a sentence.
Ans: 20 V
